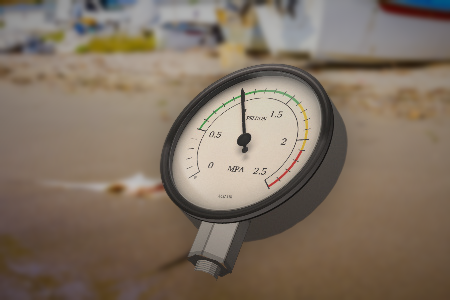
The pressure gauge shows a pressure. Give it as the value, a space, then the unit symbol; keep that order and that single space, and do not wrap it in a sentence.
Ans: 1 MPa
